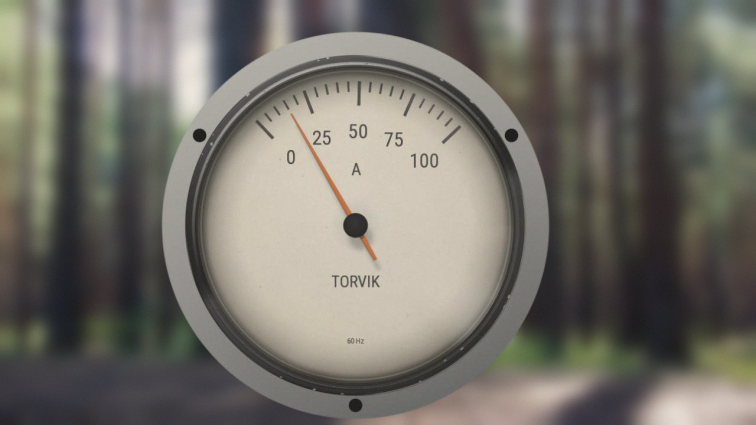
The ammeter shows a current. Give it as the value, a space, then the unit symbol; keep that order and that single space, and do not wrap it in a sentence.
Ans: 15 A
